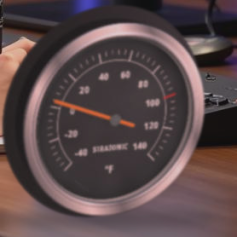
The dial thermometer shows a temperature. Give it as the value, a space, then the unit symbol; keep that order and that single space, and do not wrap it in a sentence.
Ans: 4 °F
